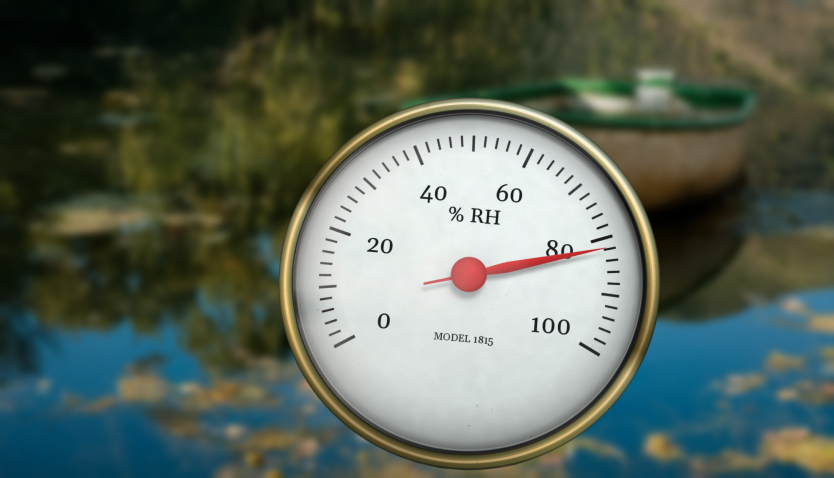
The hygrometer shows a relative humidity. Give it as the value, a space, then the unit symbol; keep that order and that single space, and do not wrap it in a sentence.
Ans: 82 %
